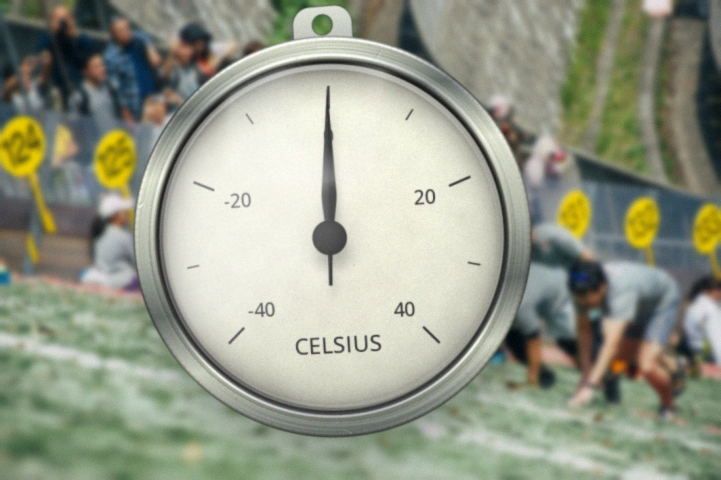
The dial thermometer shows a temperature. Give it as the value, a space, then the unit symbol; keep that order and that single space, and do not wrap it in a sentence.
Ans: 0 °C
